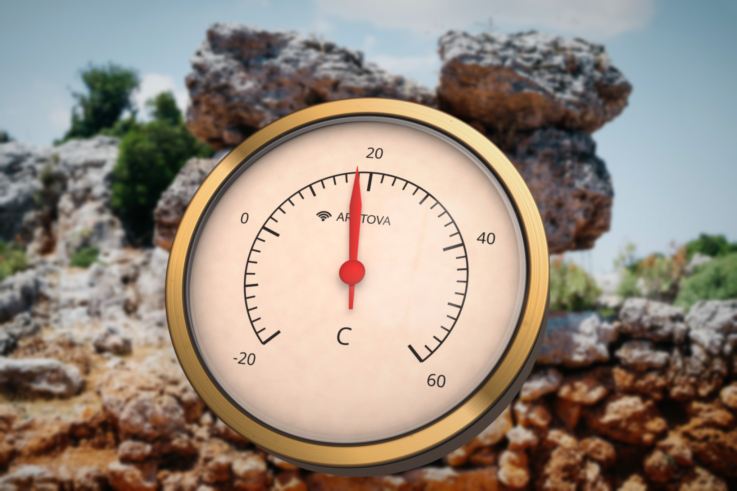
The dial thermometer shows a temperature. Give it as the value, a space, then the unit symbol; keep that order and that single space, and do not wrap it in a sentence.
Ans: 18 °C
